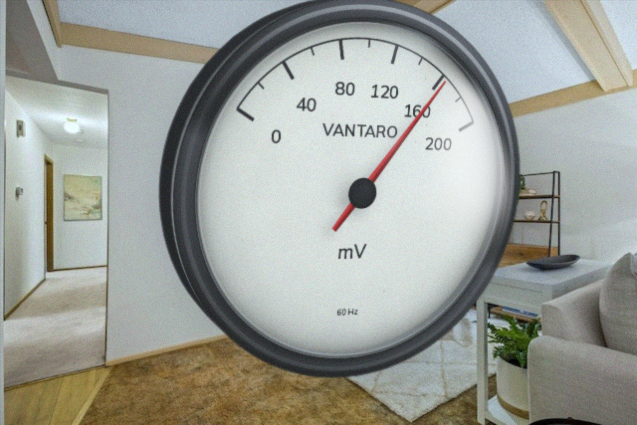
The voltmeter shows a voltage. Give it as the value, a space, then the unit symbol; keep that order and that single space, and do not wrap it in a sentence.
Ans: 160 mV
